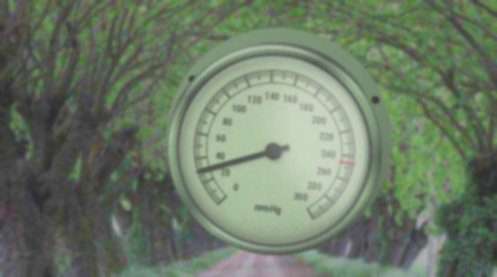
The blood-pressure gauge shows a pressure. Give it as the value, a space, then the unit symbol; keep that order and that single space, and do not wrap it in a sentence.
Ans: 30 mmHg
